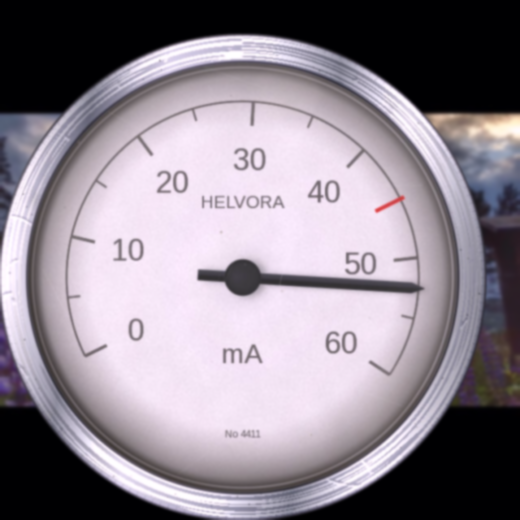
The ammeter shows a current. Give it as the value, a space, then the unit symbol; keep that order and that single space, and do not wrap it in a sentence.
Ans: 52.5 mA
